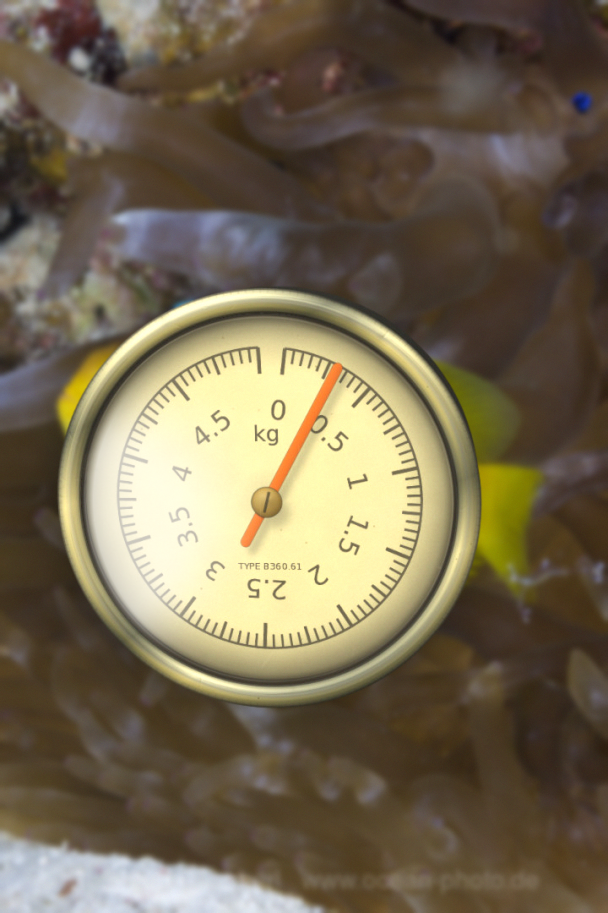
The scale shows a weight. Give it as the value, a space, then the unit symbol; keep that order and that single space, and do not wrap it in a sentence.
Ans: 0.3 kg
